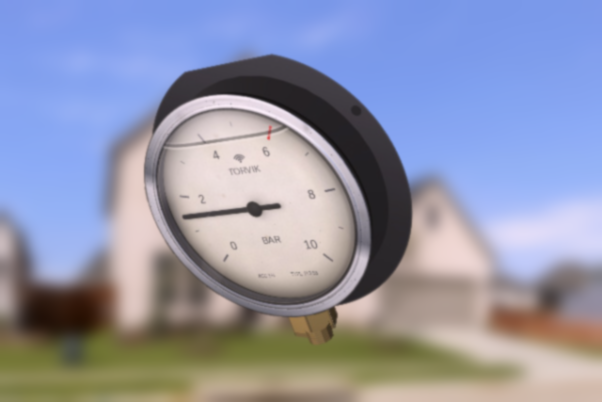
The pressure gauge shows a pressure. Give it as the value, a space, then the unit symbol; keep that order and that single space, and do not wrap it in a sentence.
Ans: 1.5 bar
